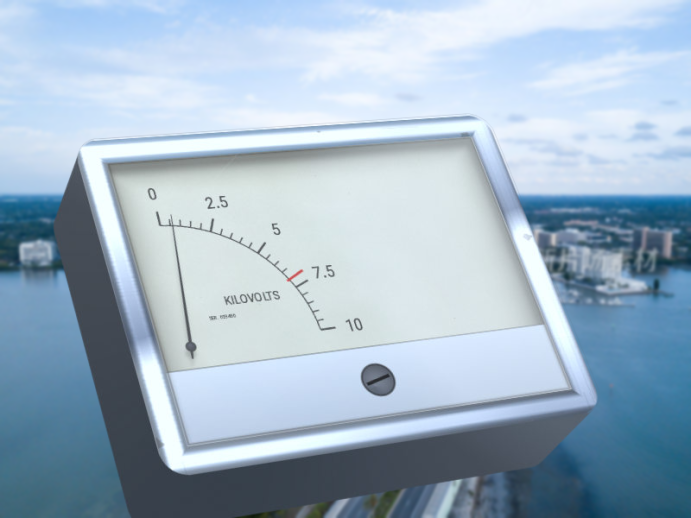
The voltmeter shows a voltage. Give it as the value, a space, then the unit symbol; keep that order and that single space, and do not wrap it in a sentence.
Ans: 0.5 kV
